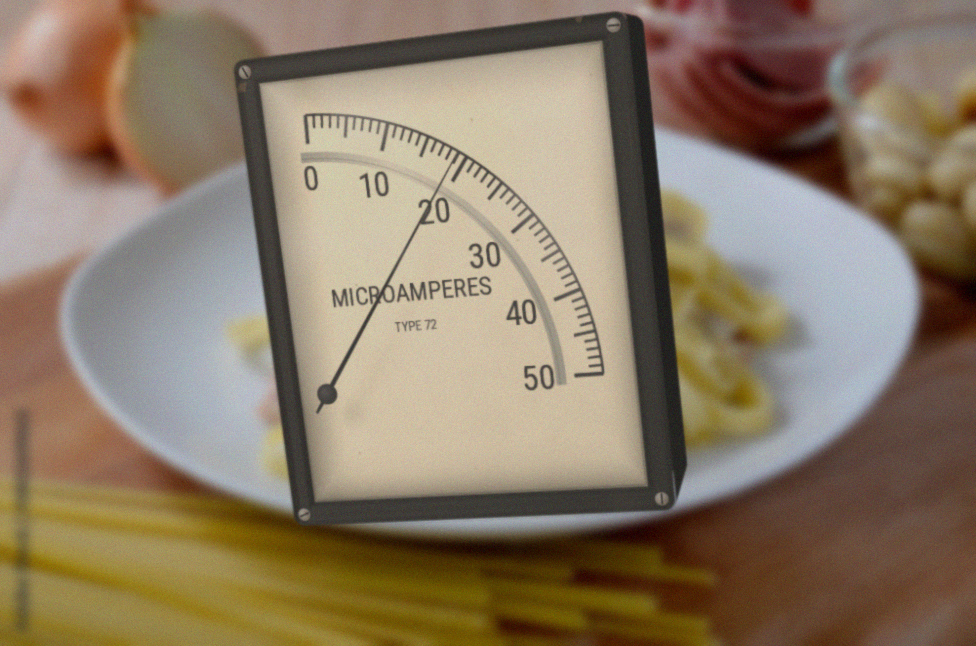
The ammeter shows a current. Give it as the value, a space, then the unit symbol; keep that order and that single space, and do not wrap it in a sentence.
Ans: 19 µA
